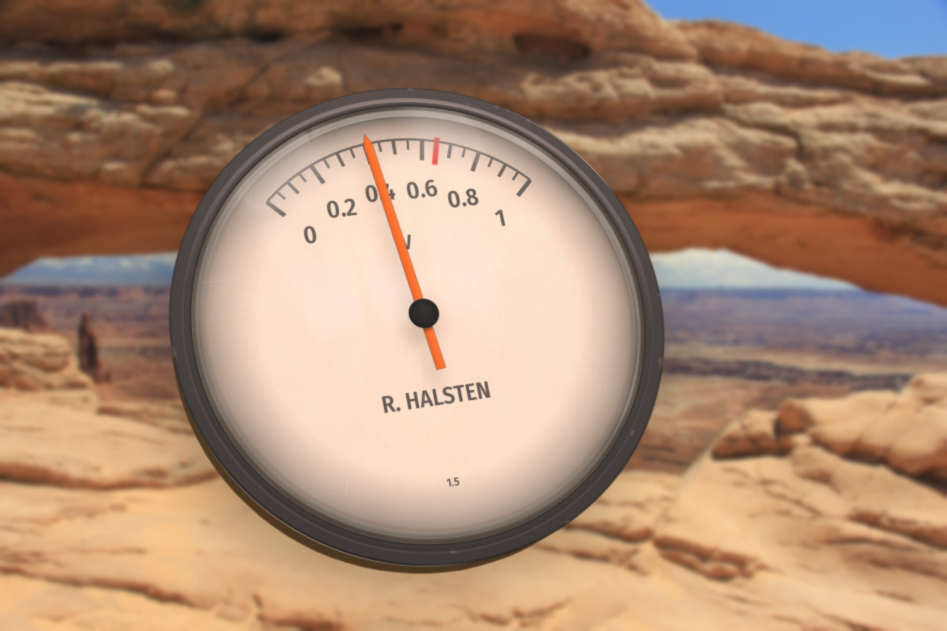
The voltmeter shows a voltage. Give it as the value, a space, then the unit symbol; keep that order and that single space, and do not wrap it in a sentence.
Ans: 0.4 V
